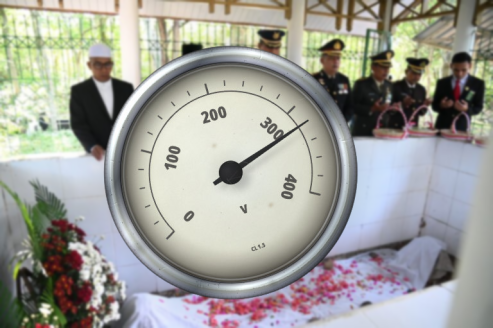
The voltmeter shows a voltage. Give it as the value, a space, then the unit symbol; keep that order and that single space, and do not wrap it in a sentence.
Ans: 320 V
